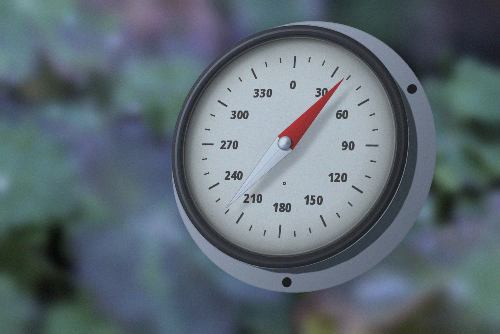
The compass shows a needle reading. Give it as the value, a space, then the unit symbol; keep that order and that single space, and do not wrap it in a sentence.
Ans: 40 °
